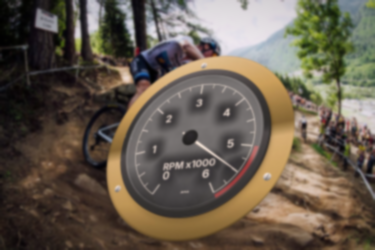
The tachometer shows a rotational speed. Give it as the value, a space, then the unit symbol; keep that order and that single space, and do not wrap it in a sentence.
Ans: 5500 rpm
